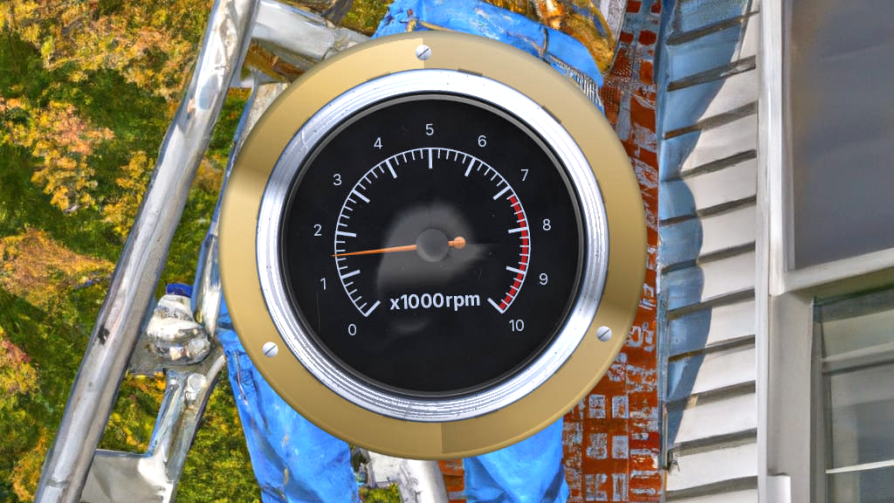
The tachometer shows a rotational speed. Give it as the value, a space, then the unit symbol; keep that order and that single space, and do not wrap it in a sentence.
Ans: 1500 rpm
